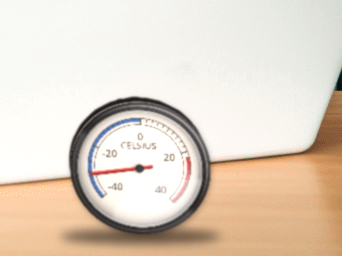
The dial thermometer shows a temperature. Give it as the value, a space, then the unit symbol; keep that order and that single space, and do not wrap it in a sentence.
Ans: -30 °C
